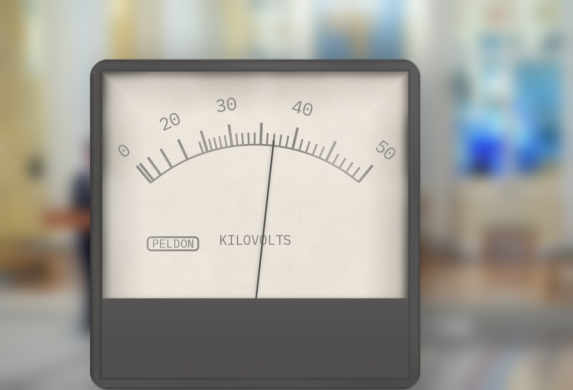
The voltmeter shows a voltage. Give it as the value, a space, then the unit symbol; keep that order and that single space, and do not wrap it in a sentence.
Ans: 37 kV
